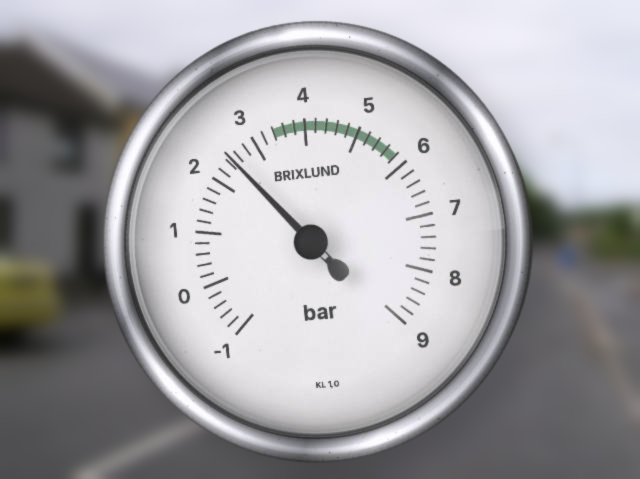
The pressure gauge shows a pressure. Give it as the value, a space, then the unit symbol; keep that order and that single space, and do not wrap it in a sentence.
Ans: 2.5 bar
